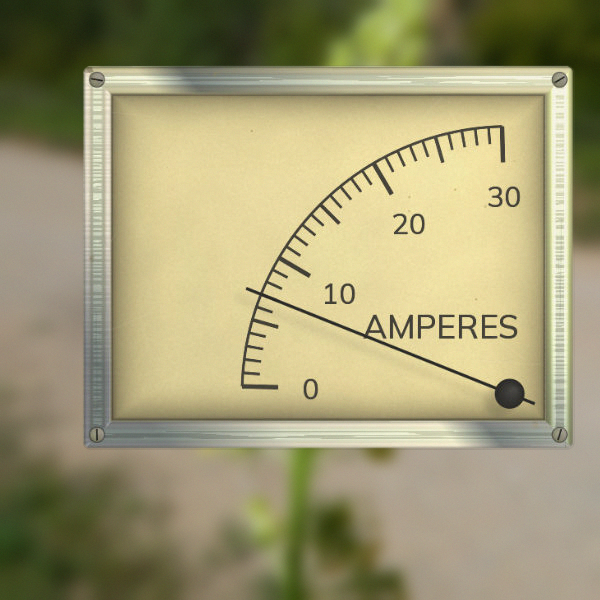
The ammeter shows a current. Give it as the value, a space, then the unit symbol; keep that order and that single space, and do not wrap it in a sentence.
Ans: 7 A
